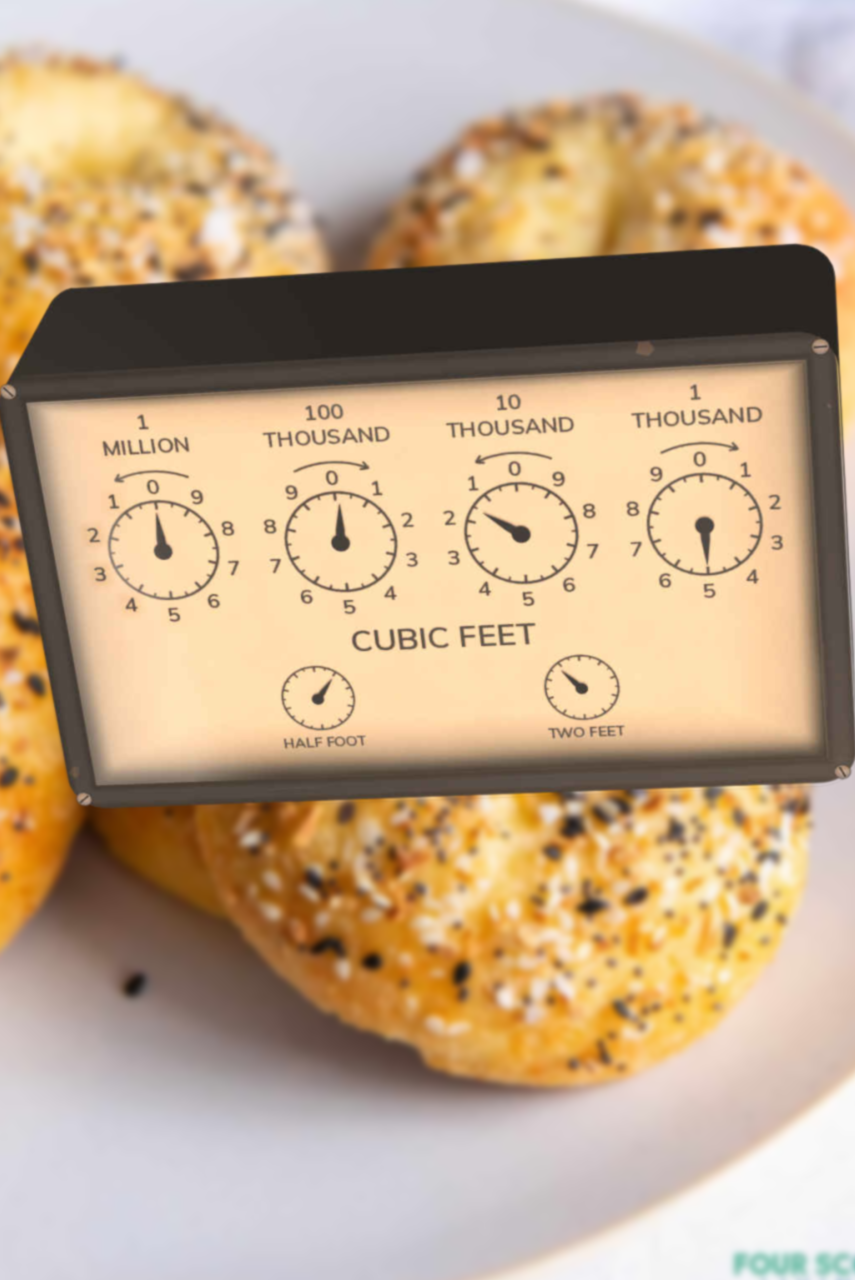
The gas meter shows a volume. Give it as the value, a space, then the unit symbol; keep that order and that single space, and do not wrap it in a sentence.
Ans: 1500 ft³
